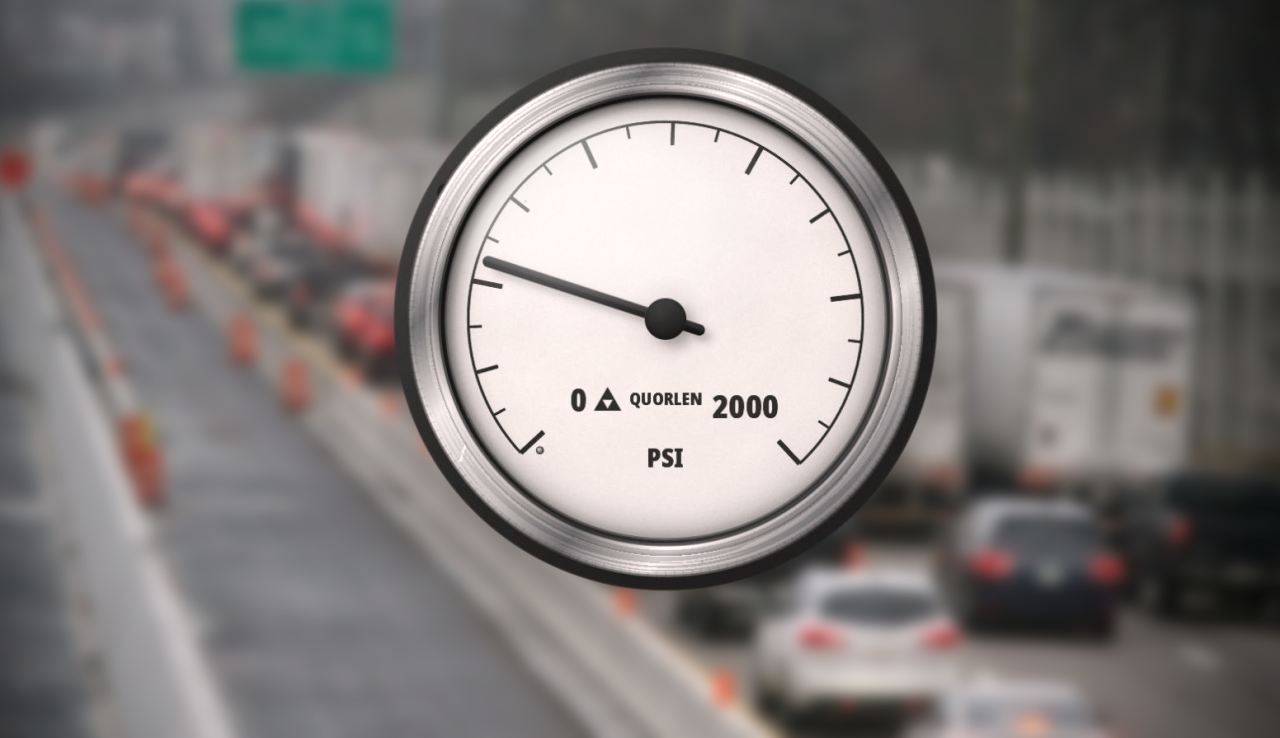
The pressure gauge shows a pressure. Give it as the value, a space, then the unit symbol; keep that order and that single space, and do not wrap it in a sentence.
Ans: 450 psi
